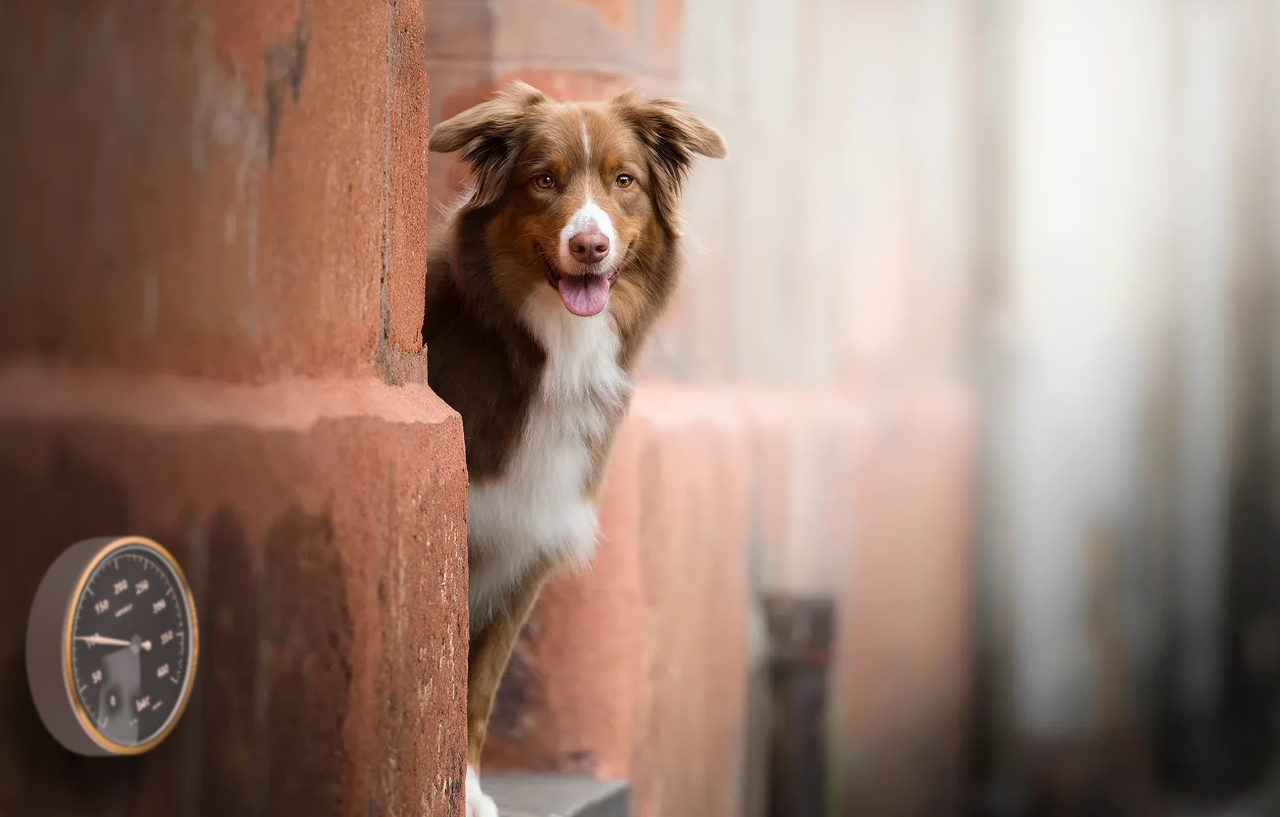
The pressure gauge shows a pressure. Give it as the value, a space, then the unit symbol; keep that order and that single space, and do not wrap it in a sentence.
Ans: 100 bar
